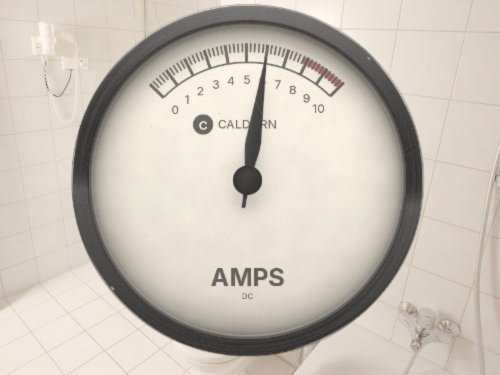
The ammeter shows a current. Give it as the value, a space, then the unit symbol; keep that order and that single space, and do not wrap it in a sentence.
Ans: 6 A
